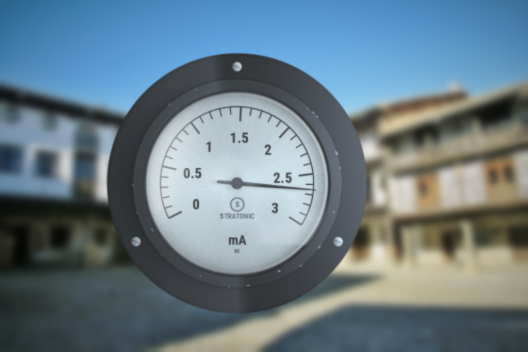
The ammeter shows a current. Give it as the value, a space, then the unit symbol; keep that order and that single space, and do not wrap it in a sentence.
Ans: 2.65 mA
